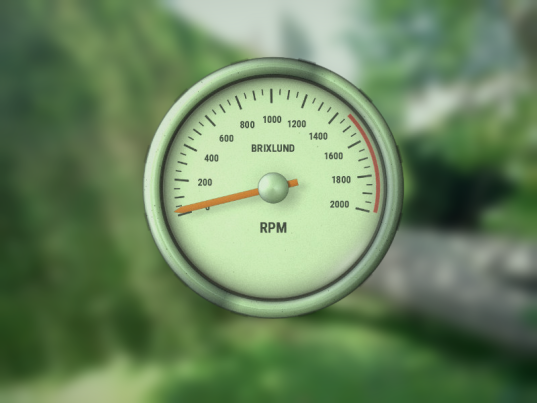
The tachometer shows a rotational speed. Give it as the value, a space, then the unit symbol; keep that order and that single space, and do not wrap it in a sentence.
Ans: 25 rpm
